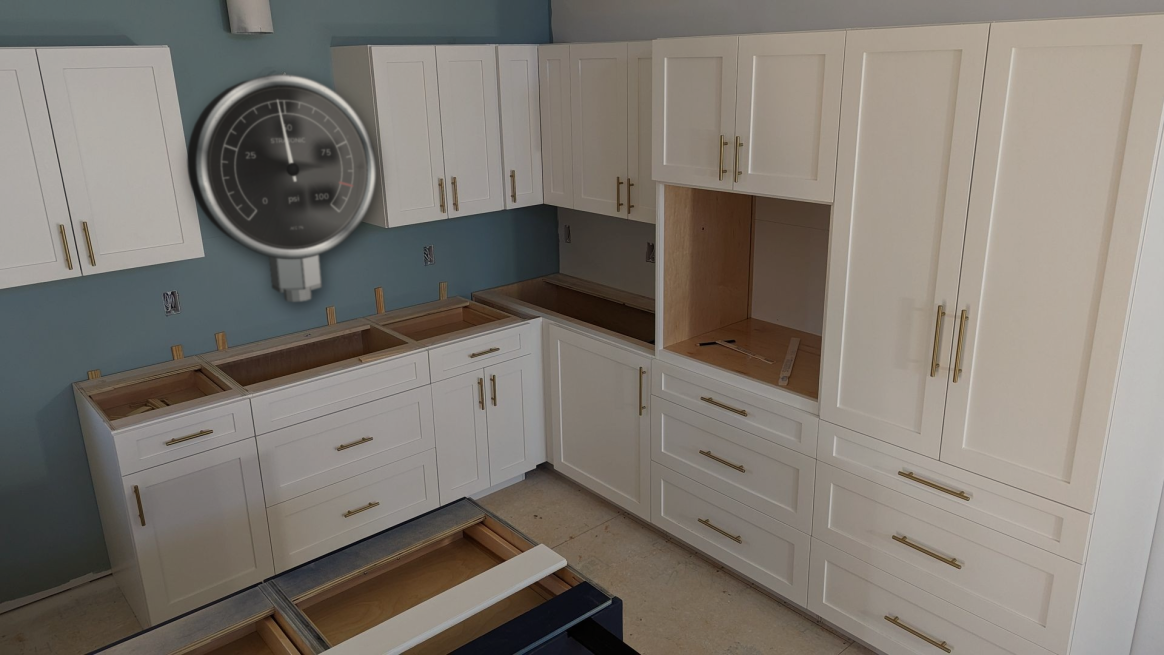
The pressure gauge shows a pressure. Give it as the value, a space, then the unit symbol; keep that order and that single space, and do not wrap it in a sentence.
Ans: 47.5 psi
